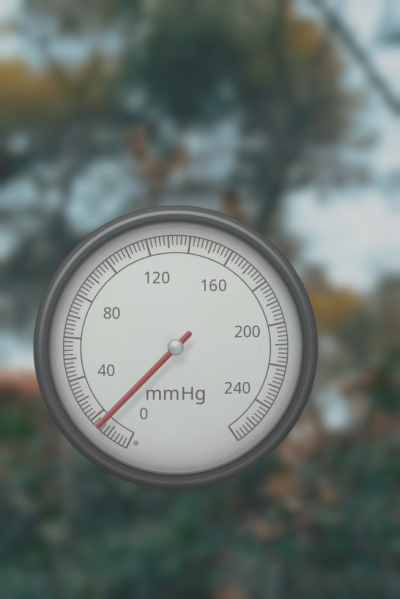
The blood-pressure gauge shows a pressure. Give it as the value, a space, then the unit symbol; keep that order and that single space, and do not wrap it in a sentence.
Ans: 16 mmHg
